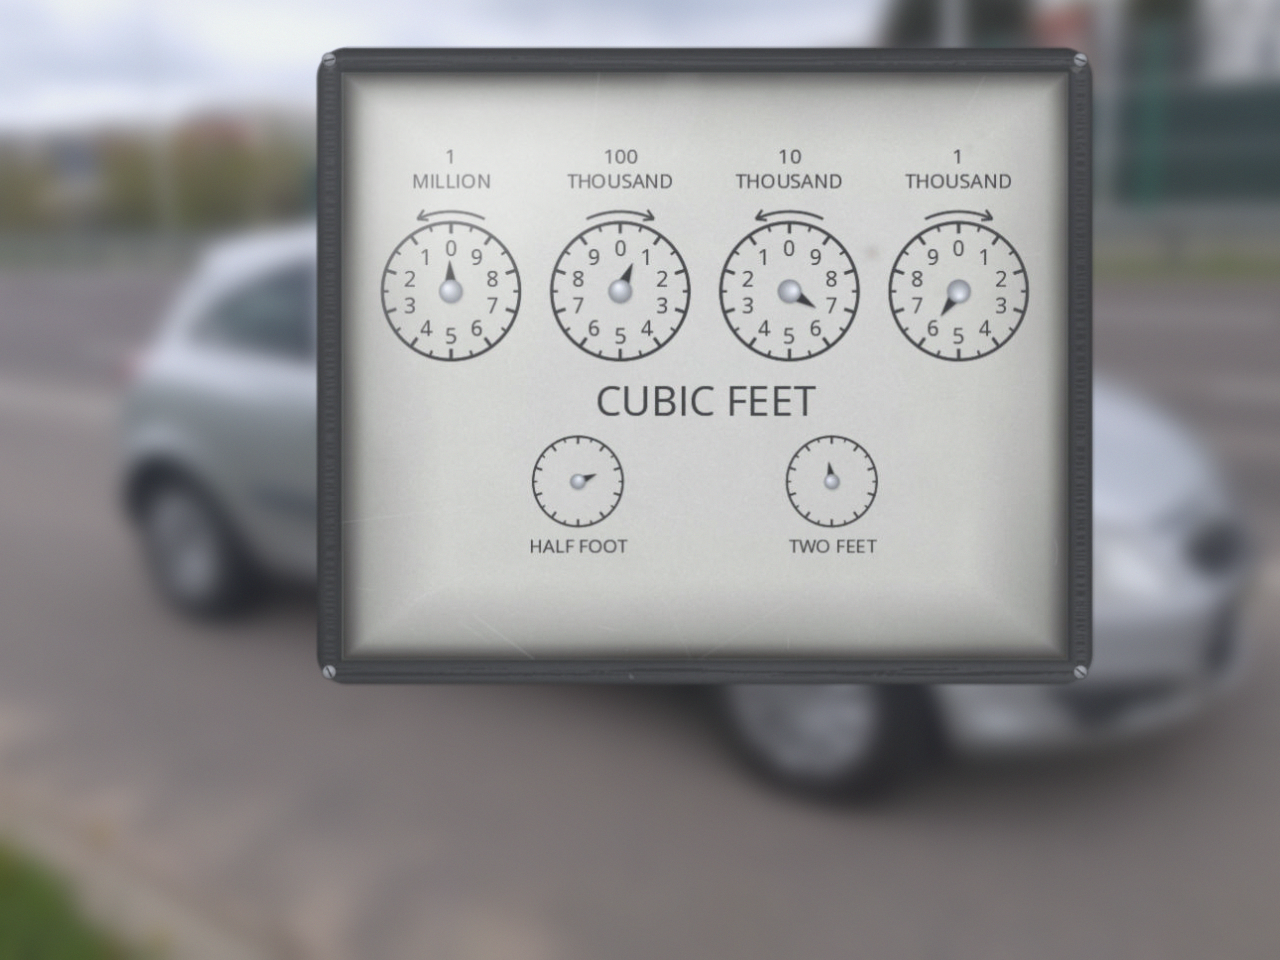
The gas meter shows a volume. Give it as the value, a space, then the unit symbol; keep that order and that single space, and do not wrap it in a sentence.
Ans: 6600 ft³
